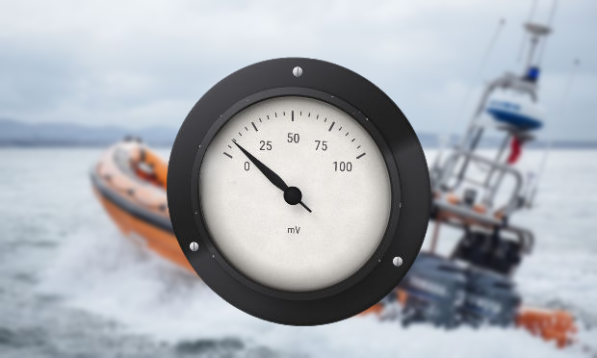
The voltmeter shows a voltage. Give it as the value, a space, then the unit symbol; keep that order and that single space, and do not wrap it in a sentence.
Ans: 10 mV
